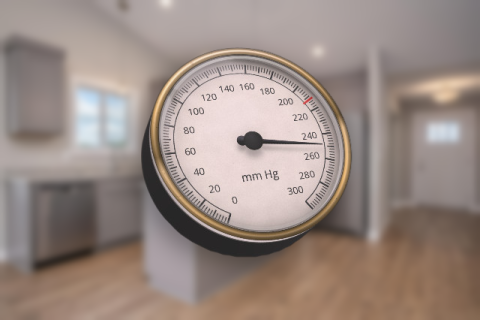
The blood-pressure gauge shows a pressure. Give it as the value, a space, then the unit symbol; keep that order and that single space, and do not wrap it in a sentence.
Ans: 250 mmHg
